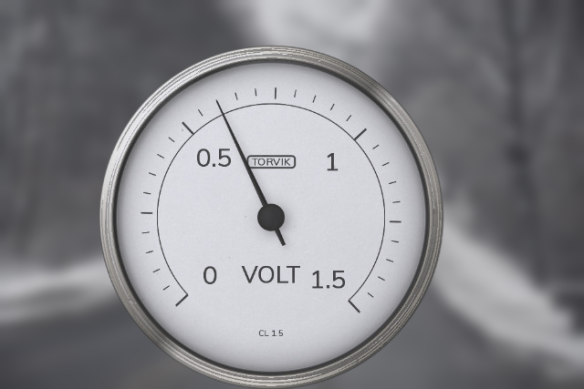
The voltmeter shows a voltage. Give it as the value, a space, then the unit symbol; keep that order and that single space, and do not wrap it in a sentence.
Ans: 0.6 V
